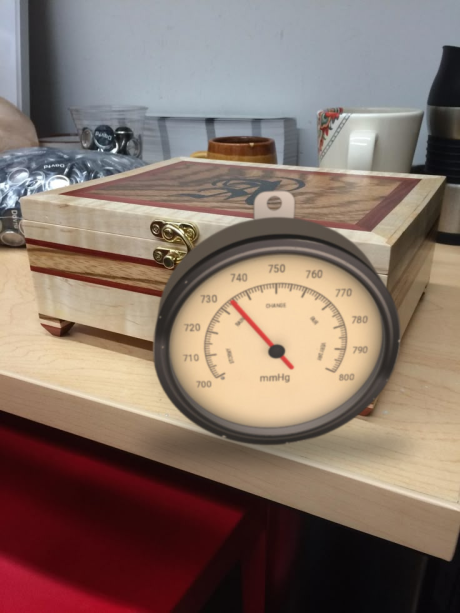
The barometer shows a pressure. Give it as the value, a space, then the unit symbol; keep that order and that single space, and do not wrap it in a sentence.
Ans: 735 mmHg
